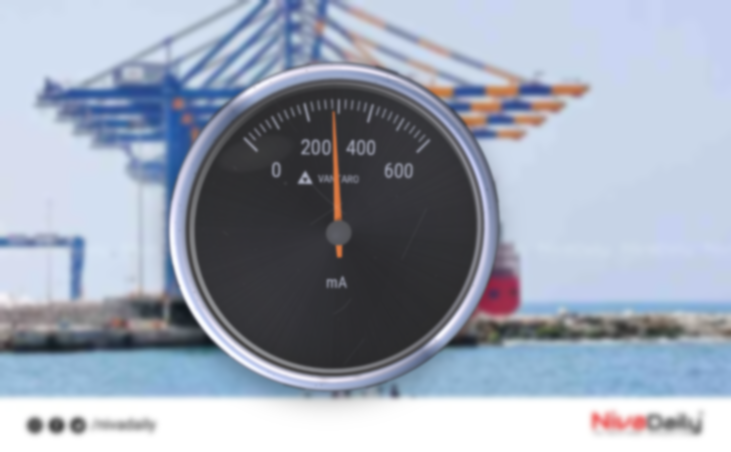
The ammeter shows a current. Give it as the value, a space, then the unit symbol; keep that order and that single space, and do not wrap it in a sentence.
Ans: 280 mA
